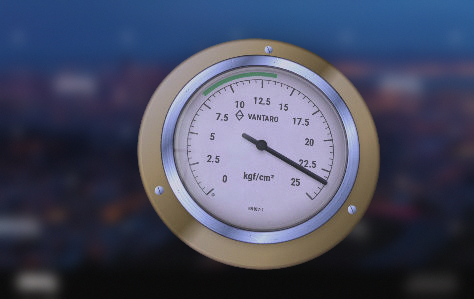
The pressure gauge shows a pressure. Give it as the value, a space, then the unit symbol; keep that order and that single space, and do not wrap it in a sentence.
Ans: 23.5 kg/cm²
